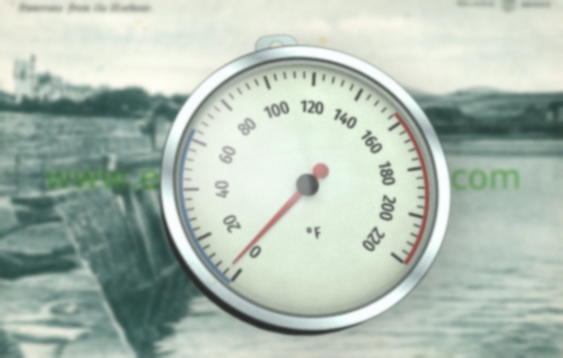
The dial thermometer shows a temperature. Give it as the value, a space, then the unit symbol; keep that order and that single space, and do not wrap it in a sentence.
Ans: 4 °F
